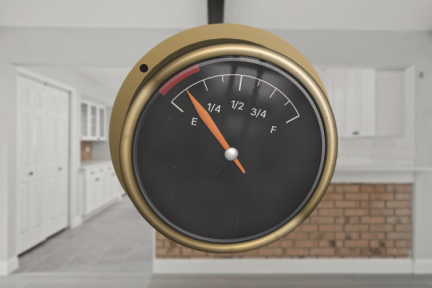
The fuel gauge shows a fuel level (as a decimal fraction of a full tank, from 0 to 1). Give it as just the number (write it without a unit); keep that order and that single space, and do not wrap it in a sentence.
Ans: 0.125
